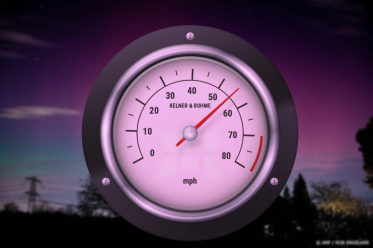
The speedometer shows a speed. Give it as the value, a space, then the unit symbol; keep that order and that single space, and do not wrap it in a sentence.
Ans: 55 mph
